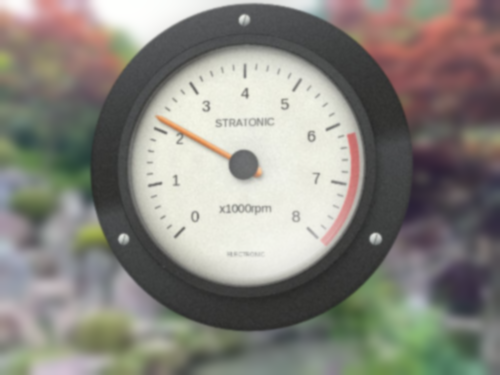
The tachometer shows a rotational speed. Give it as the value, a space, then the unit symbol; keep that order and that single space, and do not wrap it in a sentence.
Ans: 2200 rpm
